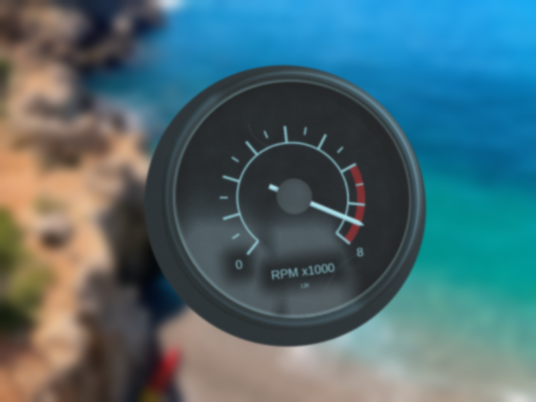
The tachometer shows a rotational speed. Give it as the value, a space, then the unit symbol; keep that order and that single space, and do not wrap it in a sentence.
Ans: 7500 rpm
